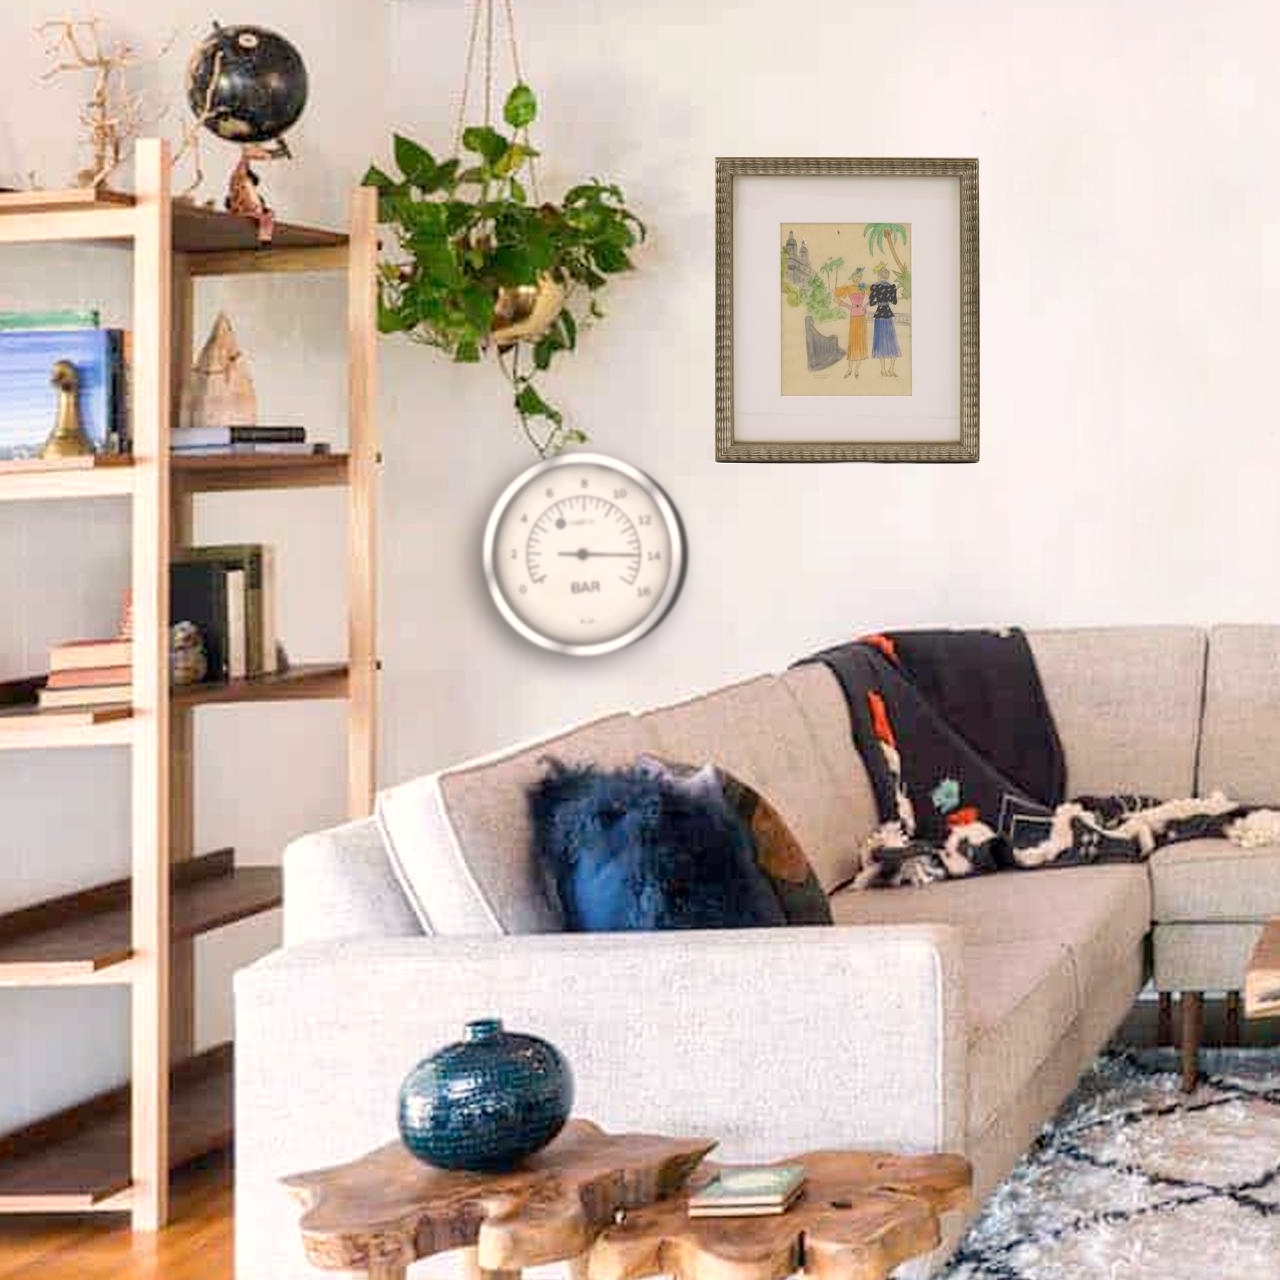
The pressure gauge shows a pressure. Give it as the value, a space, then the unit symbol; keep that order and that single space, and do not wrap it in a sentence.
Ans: 14 bar
